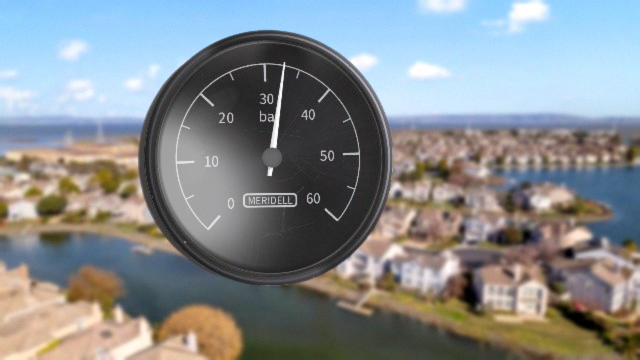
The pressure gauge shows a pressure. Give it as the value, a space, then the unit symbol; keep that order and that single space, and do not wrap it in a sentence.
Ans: 32.5 bar
